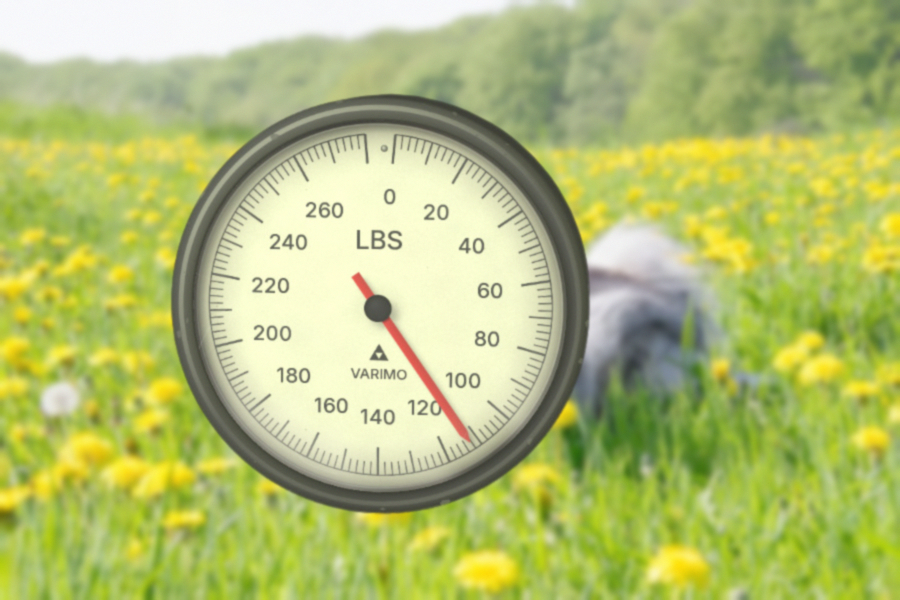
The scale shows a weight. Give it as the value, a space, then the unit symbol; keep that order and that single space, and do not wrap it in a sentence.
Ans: 112 lb
